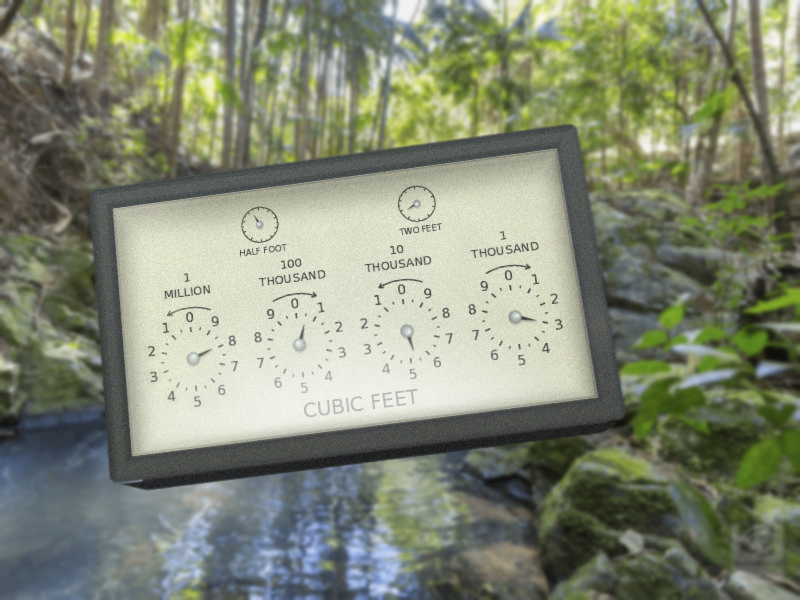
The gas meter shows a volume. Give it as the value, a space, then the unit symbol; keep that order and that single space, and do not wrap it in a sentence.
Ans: 805300 ft³
